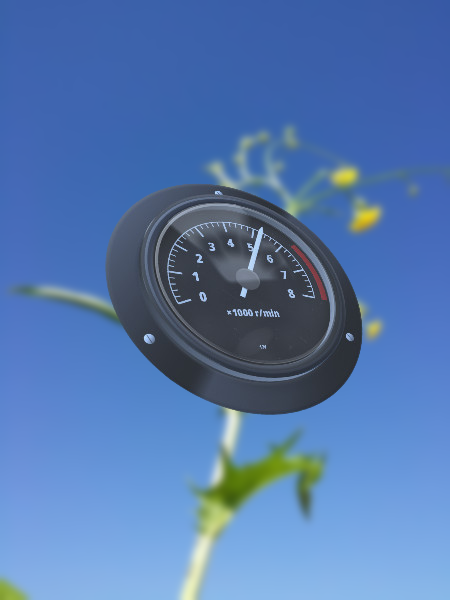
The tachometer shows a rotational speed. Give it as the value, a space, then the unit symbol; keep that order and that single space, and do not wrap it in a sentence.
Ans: 5200 rpm
